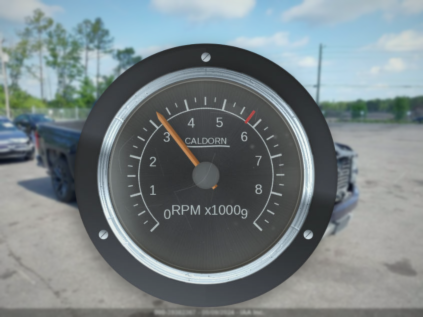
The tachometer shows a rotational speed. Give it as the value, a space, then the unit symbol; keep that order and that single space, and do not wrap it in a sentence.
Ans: 3250 rpm
